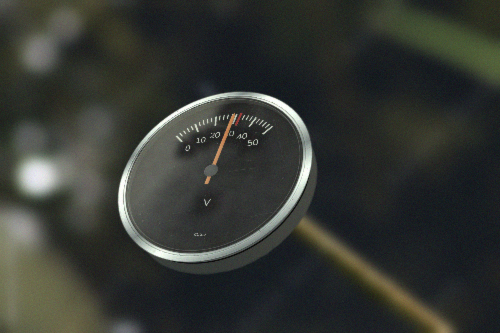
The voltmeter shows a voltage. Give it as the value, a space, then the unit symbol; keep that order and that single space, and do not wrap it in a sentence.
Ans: 30 V
